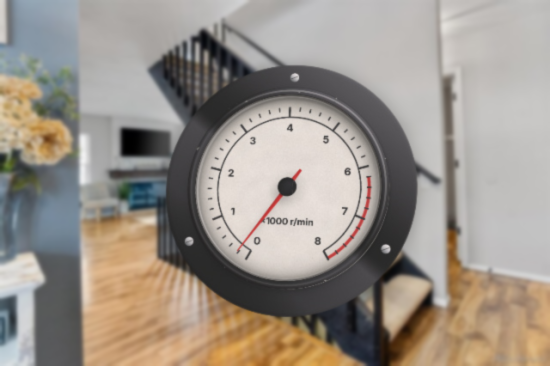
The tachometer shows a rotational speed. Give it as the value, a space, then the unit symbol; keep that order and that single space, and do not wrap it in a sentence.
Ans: 200 rpm
